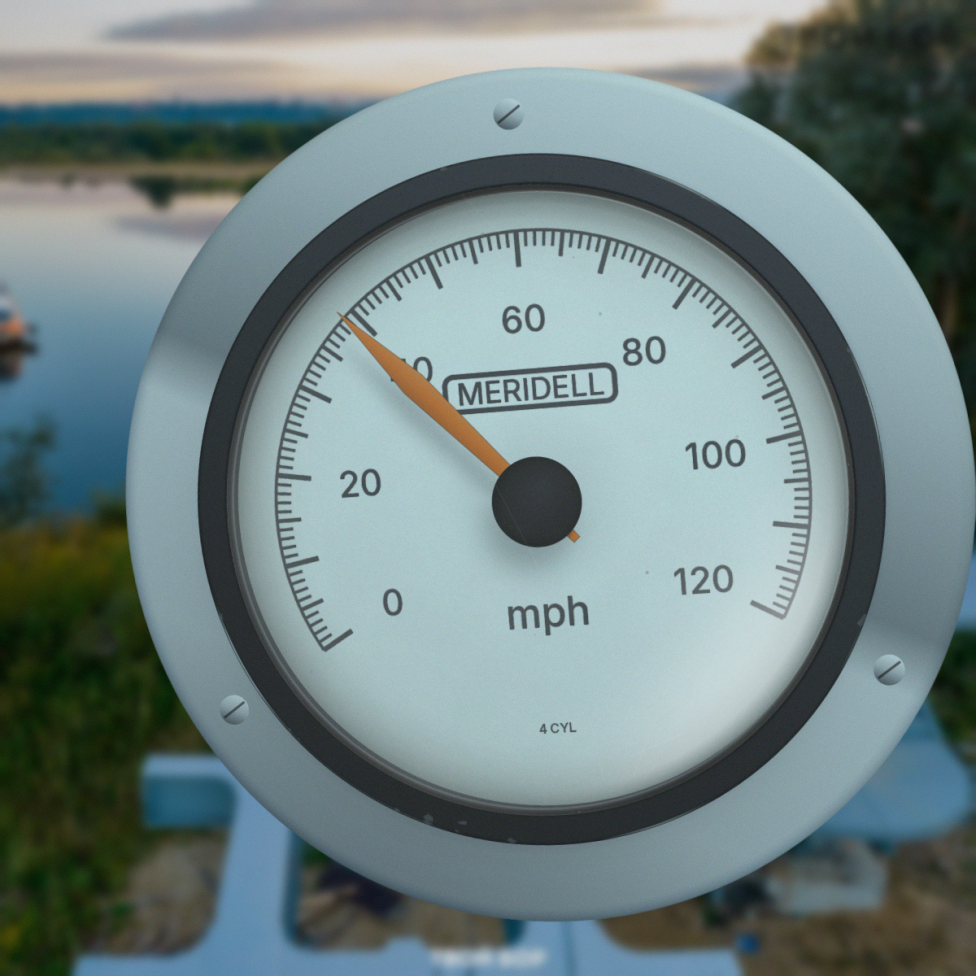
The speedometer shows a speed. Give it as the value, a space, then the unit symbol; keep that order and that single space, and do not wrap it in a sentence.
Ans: 39 mph
